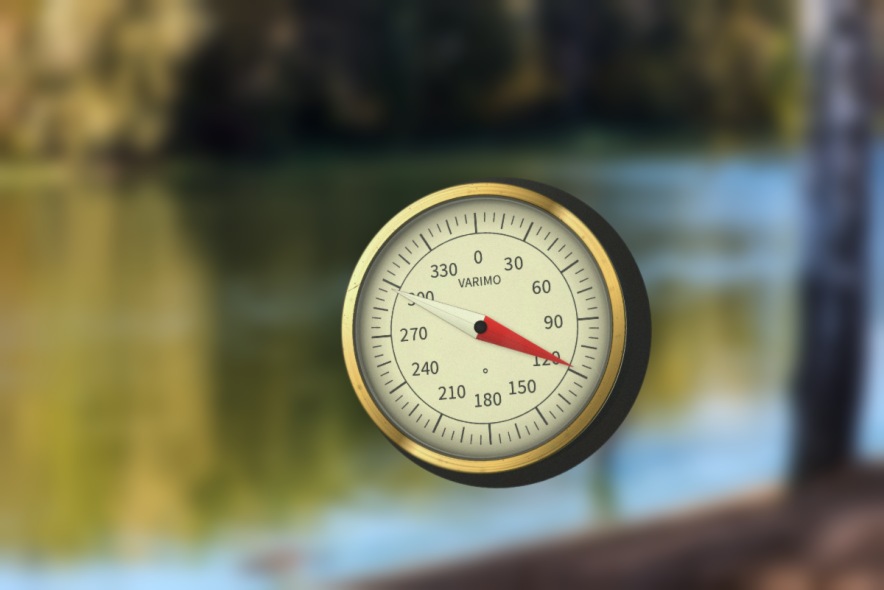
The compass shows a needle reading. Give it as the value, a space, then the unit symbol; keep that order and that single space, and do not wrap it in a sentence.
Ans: 117.5 °
